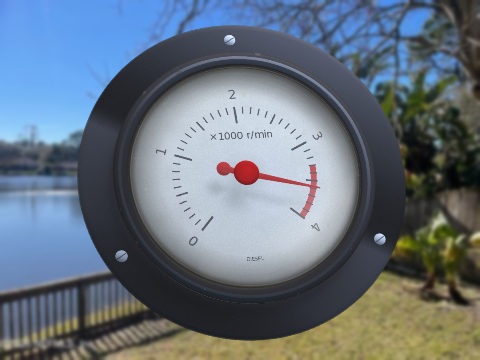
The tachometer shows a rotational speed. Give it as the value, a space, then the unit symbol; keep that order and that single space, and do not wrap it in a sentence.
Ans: 3600 rpm
